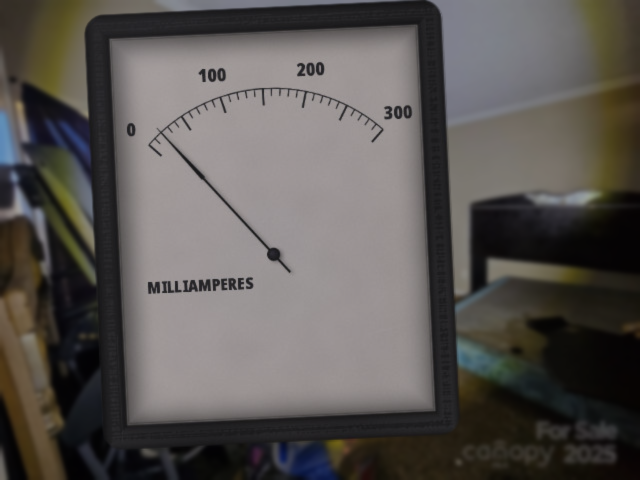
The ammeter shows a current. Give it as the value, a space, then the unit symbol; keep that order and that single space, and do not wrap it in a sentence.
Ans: 20 mA
